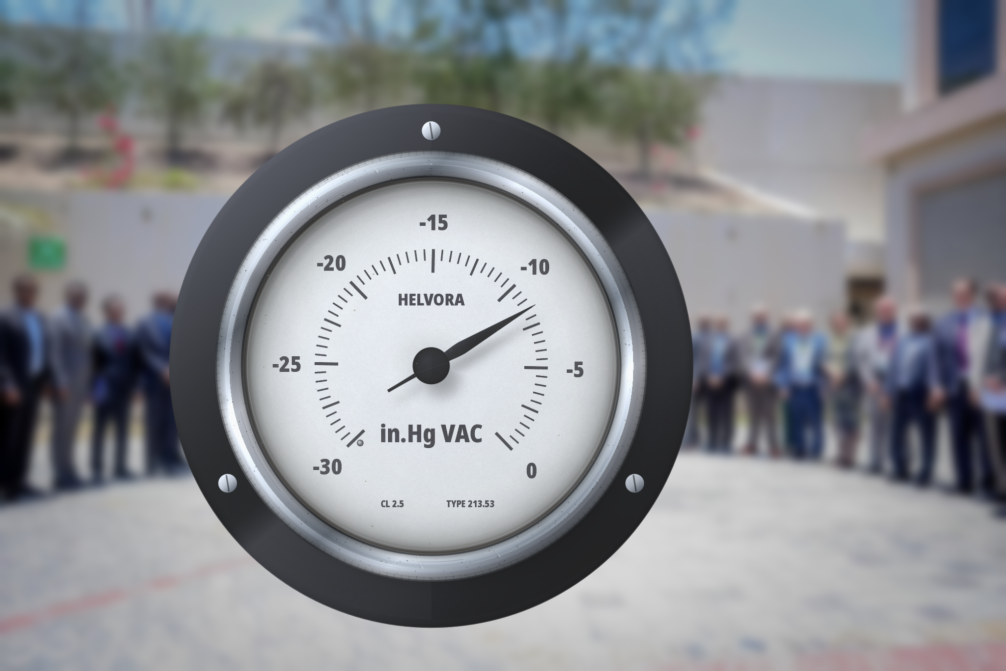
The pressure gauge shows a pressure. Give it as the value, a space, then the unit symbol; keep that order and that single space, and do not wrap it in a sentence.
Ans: -8.5 inHg
